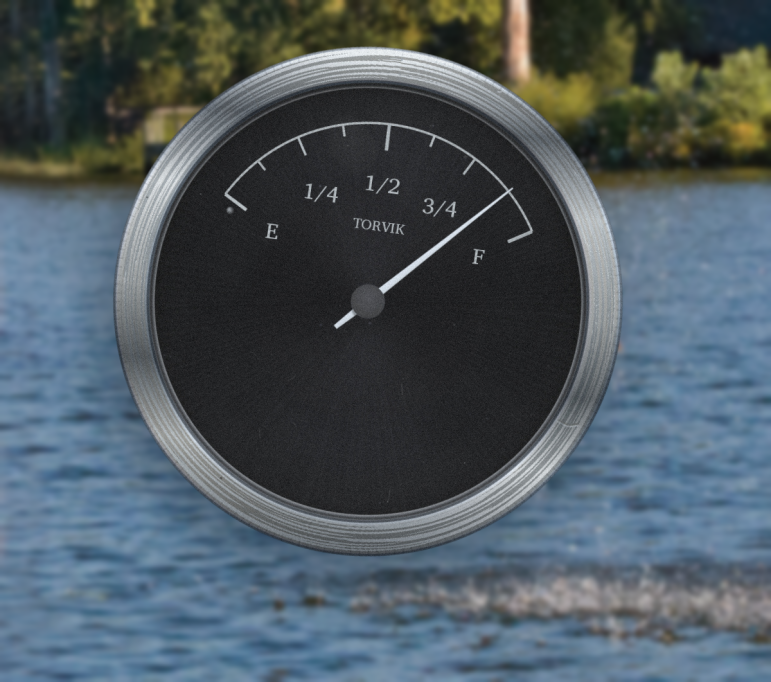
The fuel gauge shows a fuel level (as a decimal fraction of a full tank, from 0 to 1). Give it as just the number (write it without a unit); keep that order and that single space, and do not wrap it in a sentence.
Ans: 0.875
